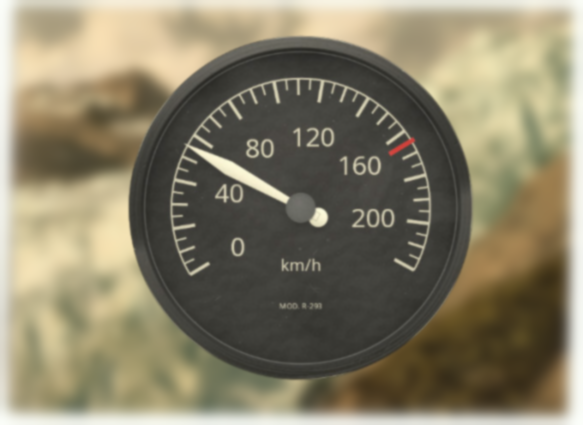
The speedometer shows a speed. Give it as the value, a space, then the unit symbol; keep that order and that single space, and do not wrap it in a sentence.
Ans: 55 km/h
